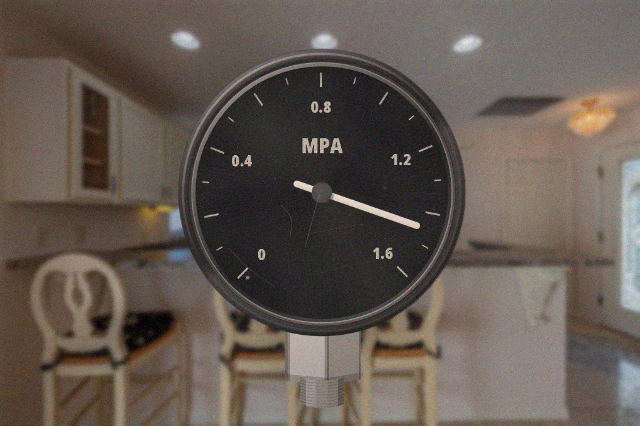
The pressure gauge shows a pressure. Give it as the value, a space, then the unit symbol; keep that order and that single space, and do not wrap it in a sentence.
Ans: 1.45 MPa
